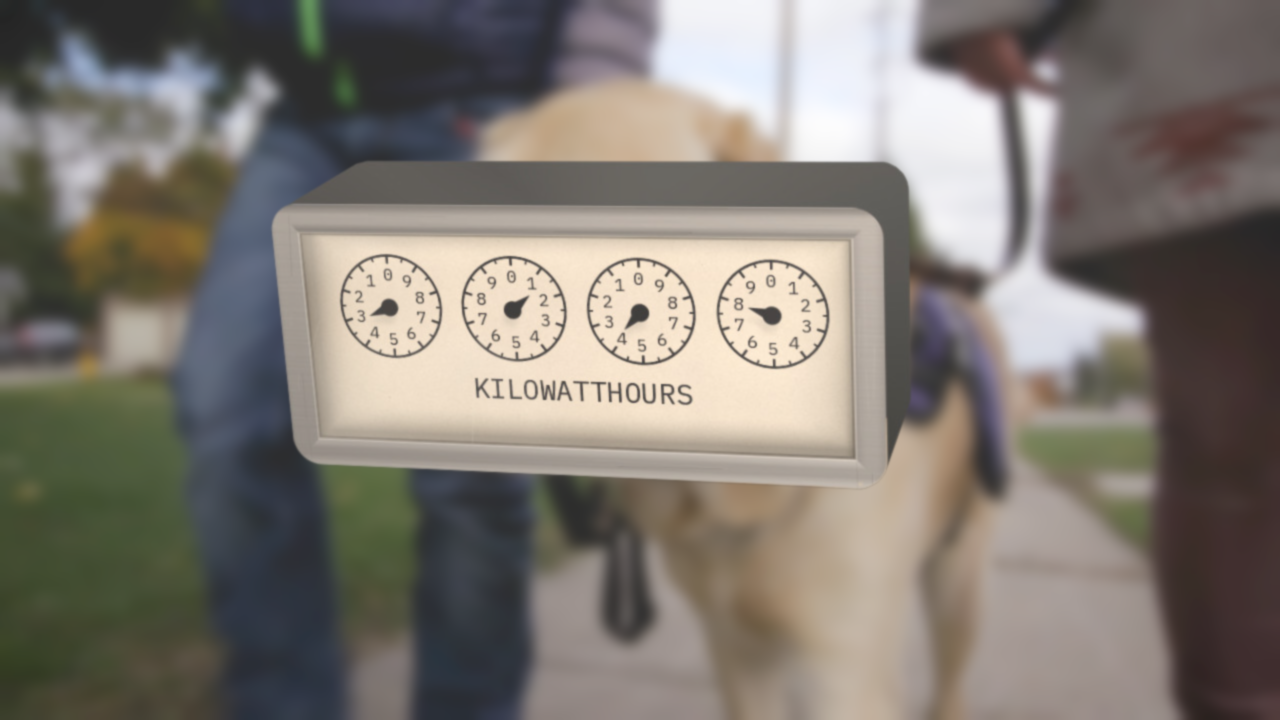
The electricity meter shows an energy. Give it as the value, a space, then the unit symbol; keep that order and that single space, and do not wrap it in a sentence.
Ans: 3138 kWh
